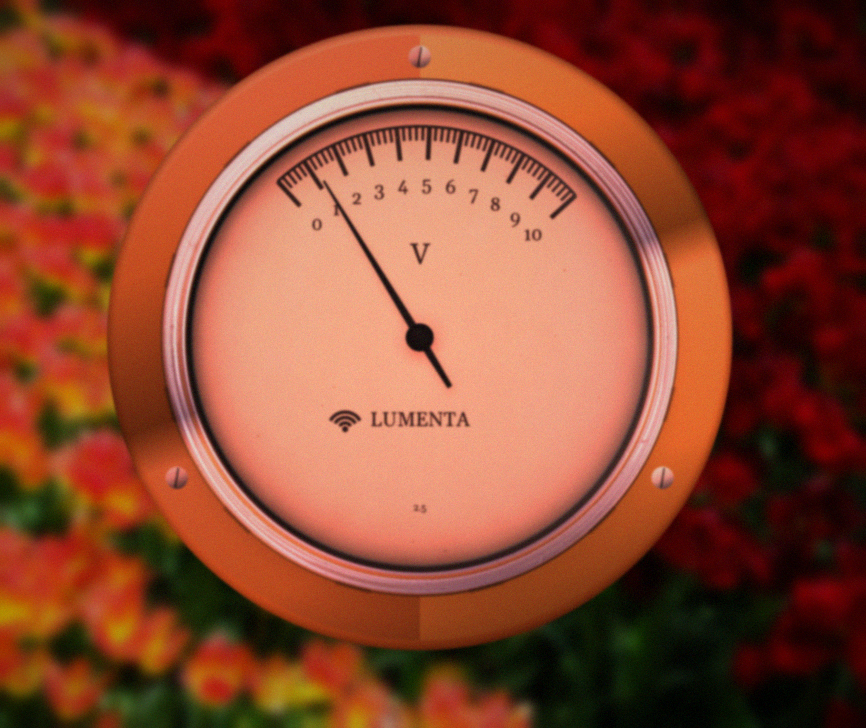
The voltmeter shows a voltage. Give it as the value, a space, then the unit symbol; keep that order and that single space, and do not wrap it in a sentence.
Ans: 1.2 V
